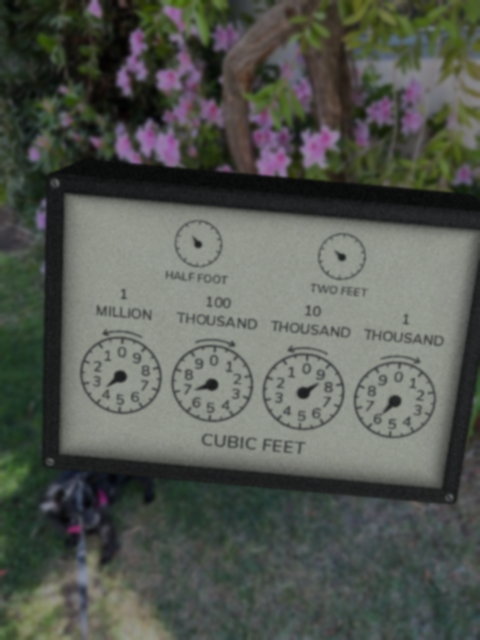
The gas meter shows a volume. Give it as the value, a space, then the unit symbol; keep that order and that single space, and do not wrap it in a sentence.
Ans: 368600 ft³
